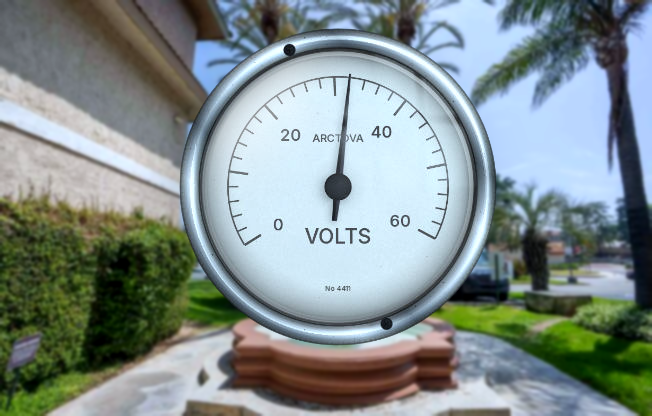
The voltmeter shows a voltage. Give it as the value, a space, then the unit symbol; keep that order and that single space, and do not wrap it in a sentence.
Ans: 32 V
